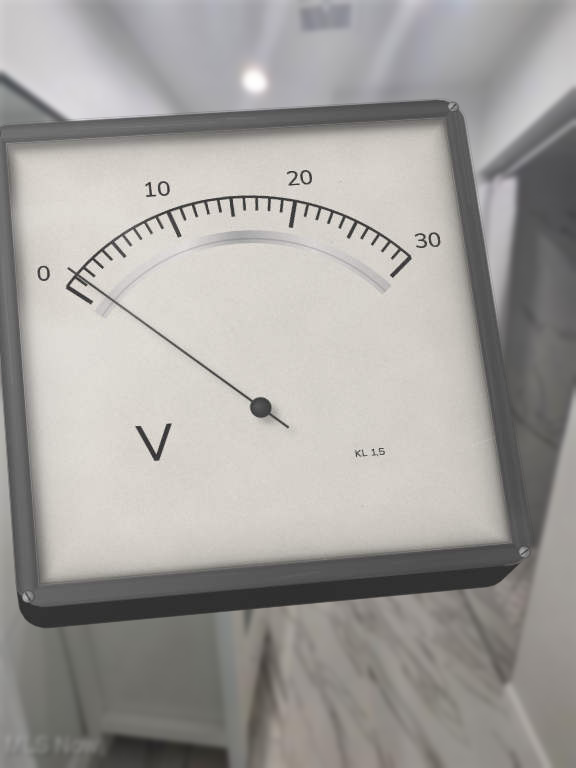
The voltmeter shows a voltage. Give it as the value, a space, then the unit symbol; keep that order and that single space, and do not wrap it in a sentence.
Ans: 1 V
